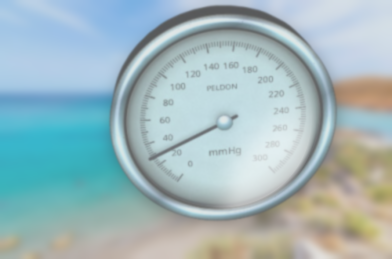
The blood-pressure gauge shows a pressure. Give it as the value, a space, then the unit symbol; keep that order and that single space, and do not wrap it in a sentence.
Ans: 30 mmHg
